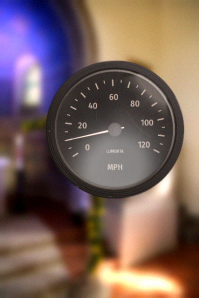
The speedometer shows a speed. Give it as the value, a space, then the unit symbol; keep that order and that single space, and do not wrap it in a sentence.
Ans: 10 mph
